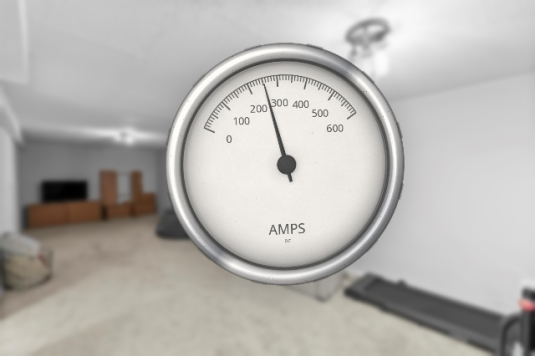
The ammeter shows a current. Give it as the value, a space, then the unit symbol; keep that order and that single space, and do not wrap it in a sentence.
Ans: 250 A
